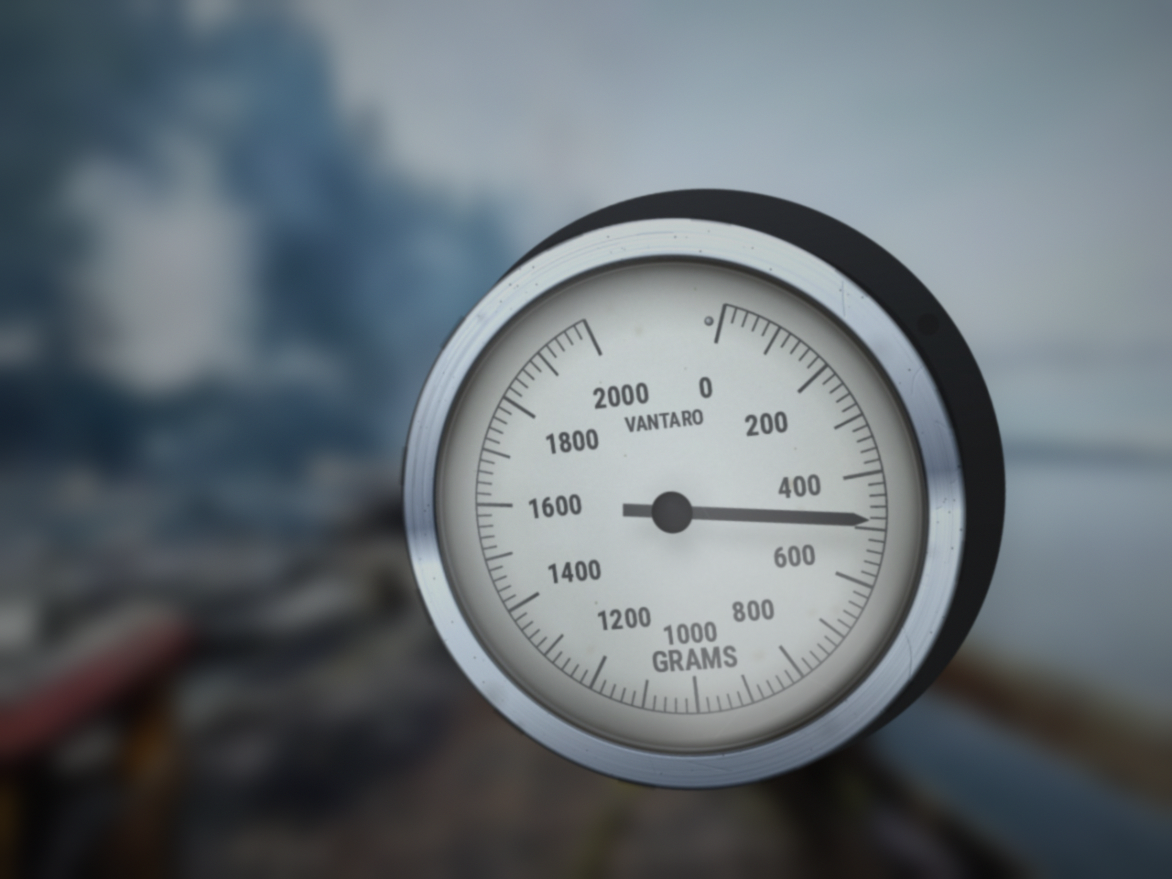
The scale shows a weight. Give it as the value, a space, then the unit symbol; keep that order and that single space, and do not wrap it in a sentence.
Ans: 480 g
